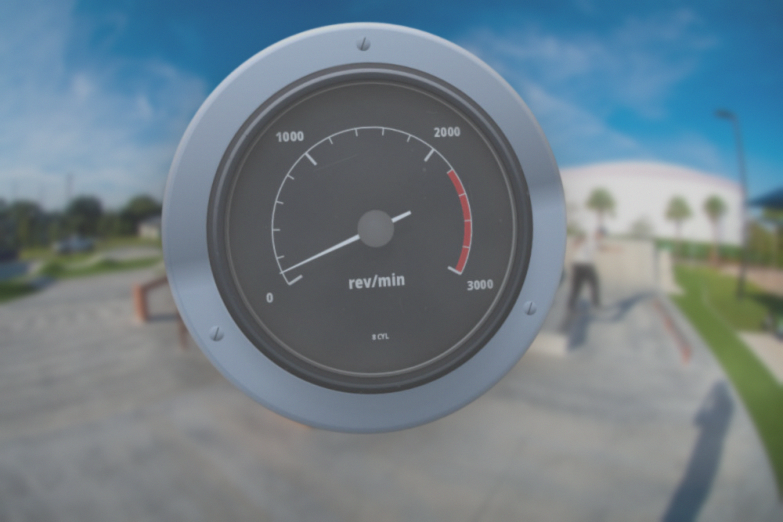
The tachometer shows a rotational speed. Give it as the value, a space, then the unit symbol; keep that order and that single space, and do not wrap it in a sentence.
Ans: 100 rpm
